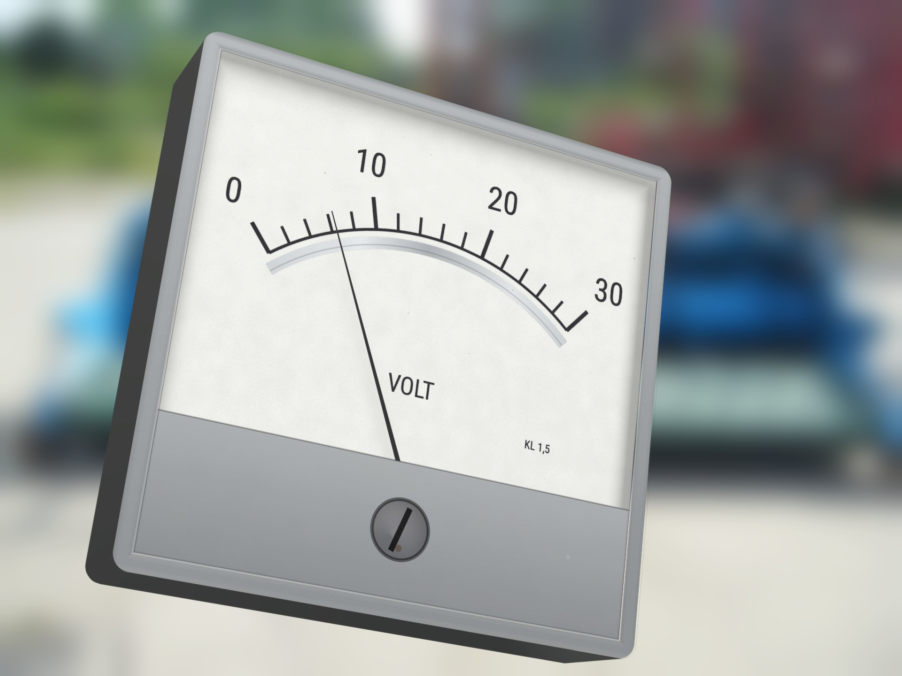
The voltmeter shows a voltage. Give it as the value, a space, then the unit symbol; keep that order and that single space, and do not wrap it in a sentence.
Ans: 6 V
